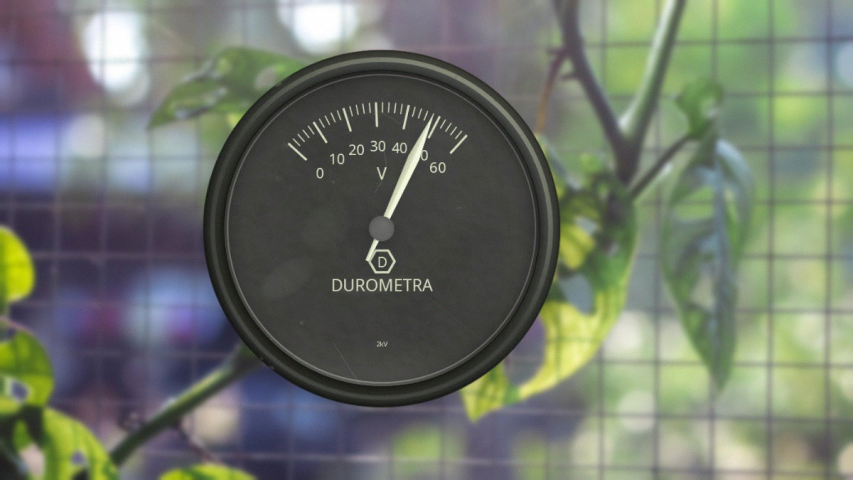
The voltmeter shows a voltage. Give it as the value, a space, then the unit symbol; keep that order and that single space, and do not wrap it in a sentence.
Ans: 48 V
